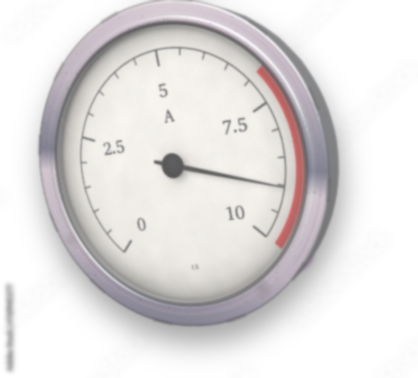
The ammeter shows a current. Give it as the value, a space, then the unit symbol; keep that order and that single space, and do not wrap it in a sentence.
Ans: 9 A
